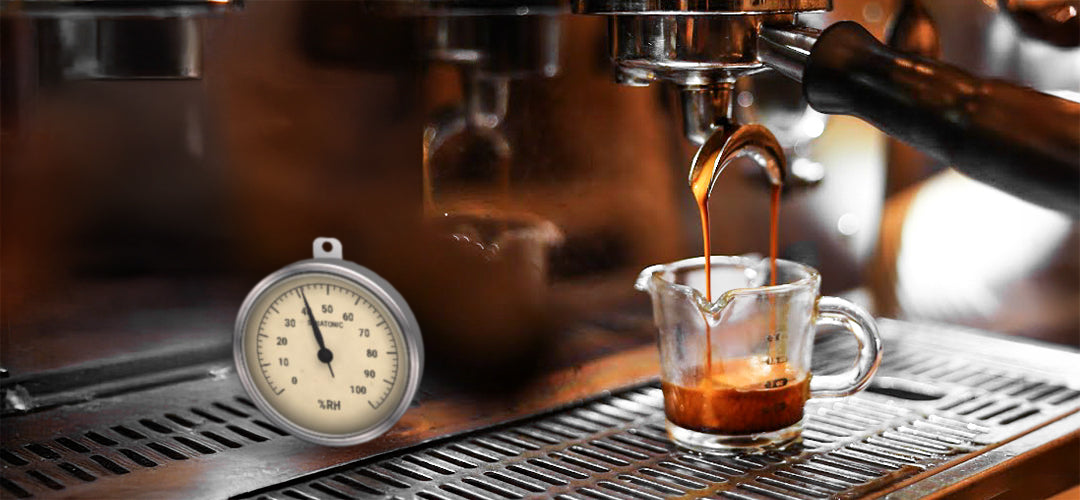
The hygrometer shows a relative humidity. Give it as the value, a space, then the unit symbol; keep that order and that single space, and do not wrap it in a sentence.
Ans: 42 %
